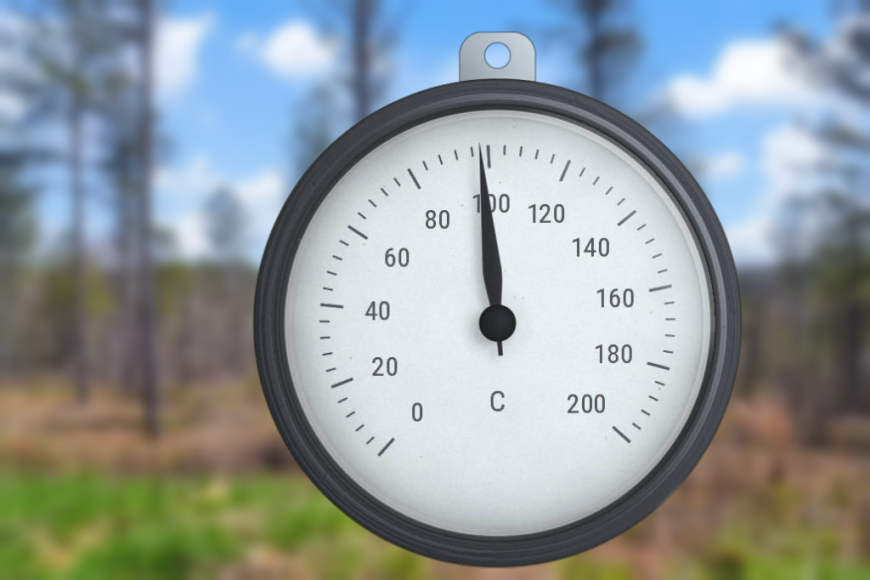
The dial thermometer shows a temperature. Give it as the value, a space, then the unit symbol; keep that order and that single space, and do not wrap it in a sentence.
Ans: 98 °C
